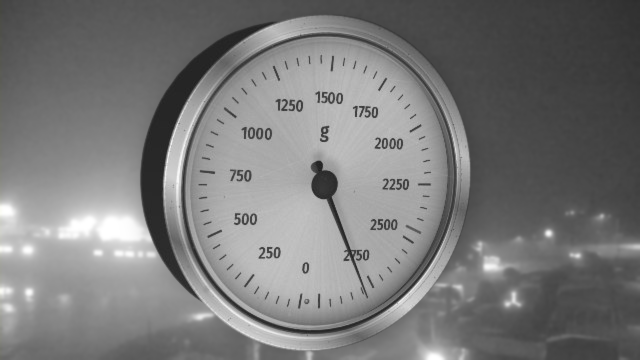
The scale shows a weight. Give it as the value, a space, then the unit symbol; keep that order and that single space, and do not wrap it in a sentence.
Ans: 2800 g
